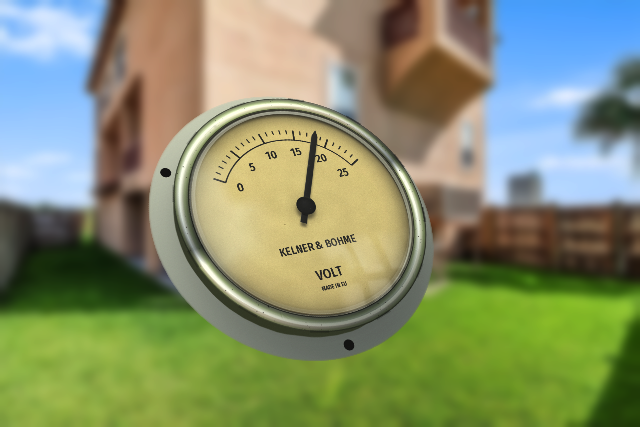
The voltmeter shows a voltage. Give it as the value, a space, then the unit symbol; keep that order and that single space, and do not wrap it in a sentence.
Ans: 18 V
